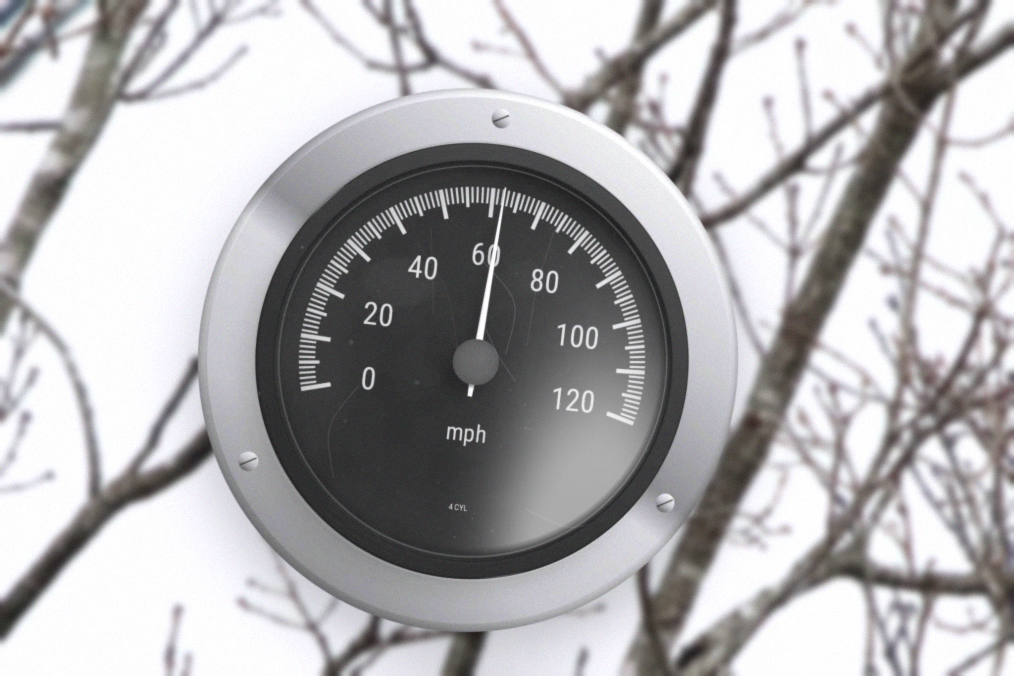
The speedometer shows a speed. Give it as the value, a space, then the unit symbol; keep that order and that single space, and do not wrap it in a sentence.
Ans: 62 mph
